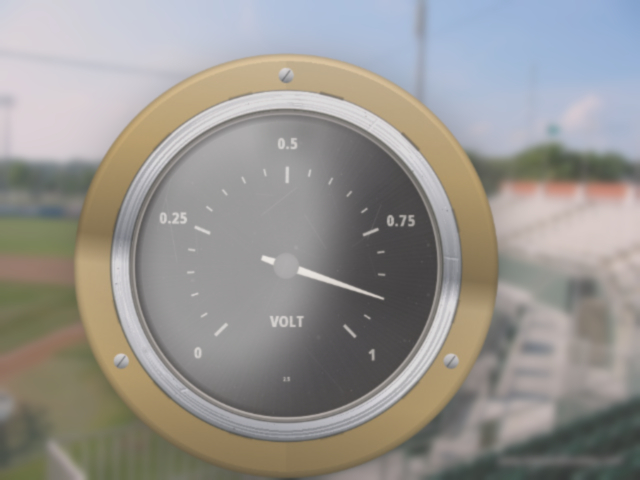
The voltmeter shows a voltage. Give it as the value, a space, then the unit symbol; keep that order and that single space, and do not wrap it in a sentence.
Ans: 0.9 V
